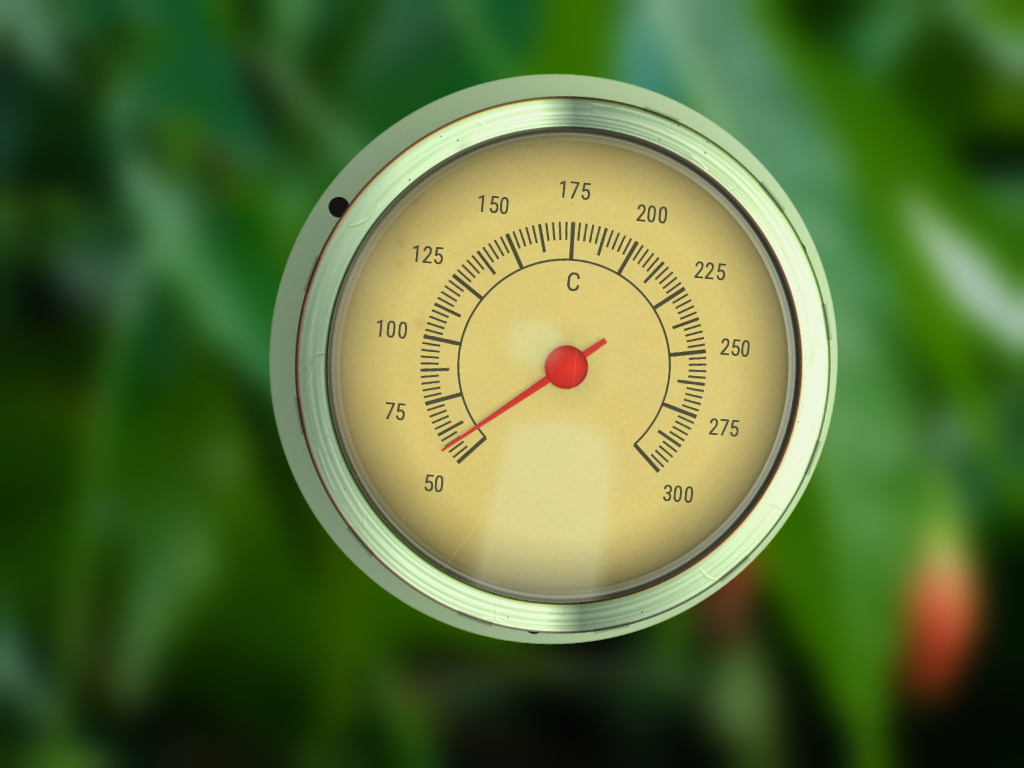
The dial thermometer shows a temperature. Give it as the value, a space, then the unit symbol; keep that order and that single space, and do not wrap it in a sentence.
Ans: 57.5 °C
